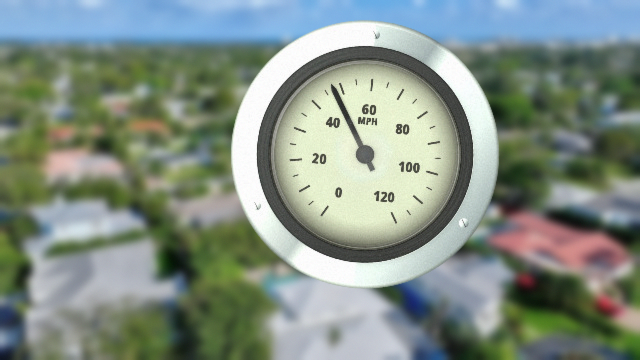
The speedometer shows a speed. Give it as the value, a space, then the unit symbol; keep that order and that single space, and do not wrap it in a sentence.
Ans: 47.5 mph
